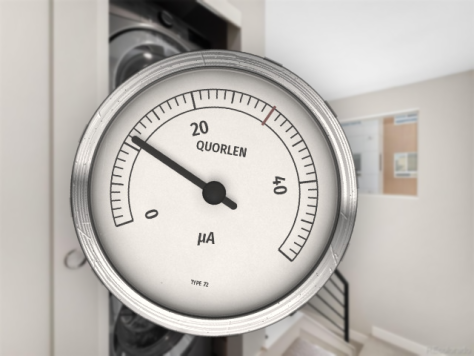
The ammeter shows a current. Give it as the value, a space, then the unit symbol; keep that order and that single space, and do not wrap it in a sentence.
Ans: 11 µA
